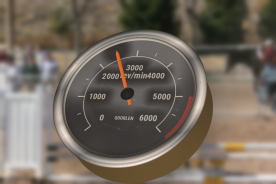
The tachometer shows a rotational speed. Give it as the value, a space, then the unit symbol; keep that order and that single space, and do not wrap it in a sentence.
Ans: 2500 rpm
